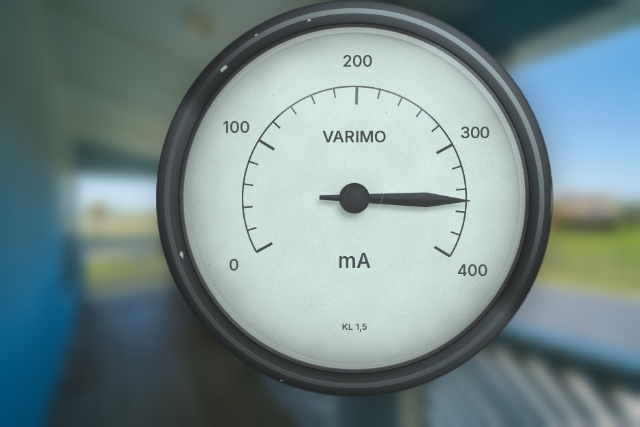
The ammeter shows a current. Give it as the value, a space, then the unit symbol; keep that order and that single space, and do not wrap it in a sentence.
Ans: 350 mA
